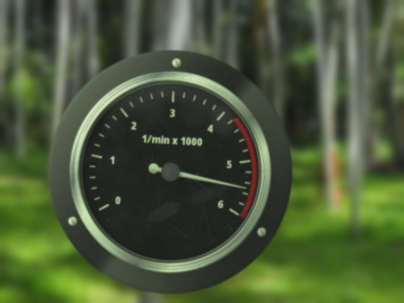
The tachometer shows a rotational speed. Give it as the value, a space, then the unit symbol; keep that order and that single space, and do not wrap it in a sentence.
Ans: 5500 rpm
